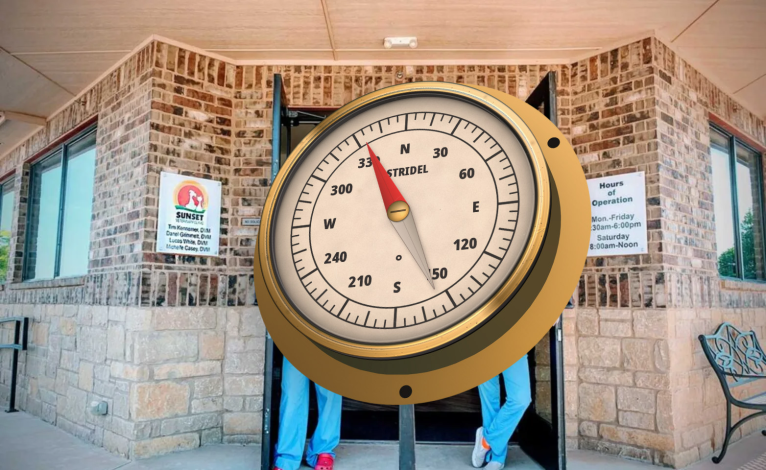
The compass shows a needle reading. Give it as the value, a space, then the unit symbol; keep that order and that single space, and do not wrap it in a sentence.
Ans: 335 °
